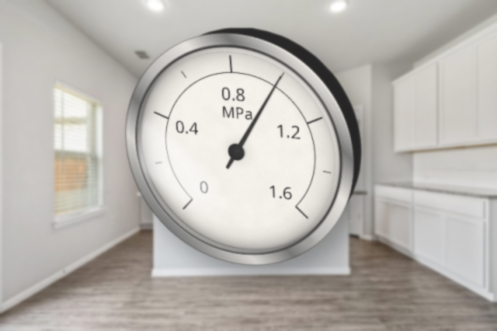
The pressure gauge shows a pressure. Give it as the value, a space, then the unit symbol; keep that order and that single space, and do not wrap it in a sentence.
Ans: 1 MPa
